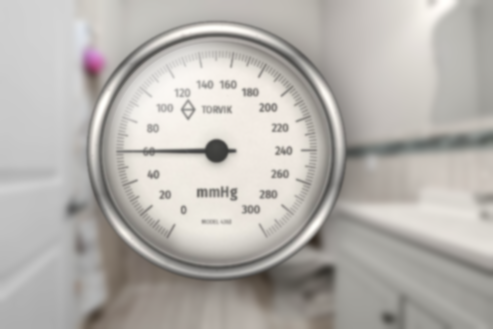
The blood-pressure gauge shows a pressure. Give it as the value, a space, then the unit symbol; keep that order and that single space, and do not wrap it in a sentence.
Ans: 60 mmHg
